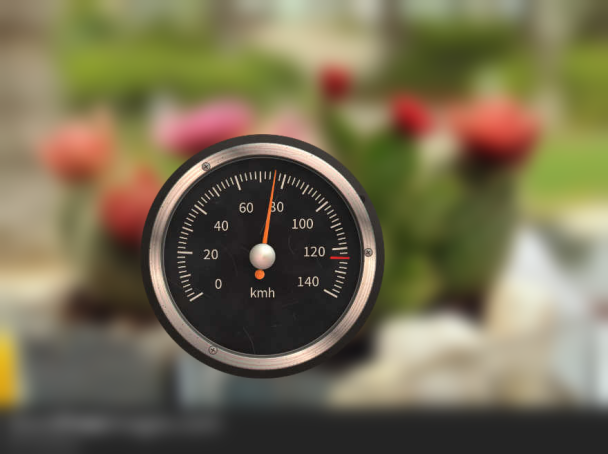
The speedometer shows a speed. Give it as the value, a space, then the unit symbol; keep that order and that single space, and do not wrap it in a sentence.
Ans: 76 km/h
